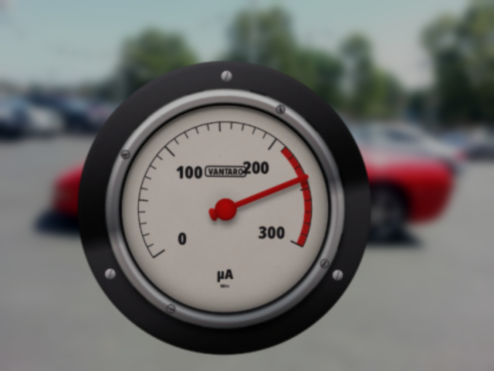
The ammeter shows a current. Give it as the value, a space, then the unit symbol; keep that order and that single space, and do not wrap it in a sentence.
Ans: 240 µA
